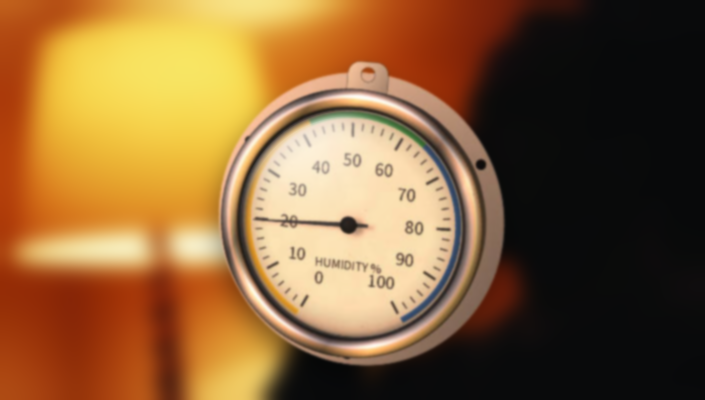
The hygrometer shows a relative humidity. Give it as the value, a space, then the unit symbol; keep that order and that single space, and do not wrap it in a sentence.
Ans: 20 %
